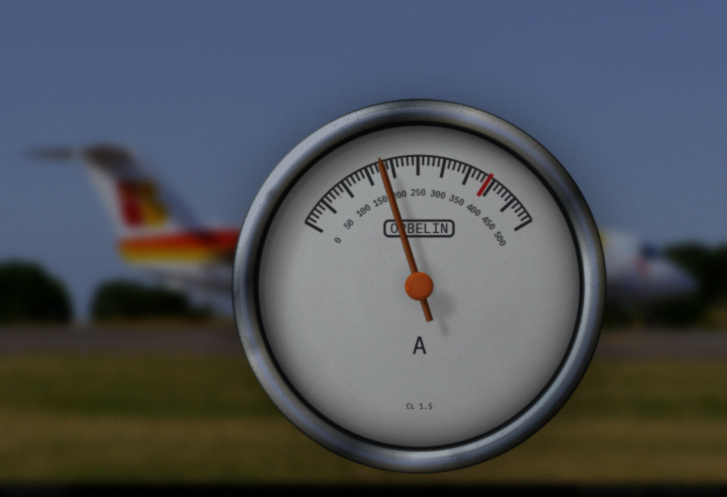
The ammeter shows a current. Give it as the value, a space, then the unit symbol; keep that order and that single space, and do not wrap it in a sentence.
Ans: 180 A
